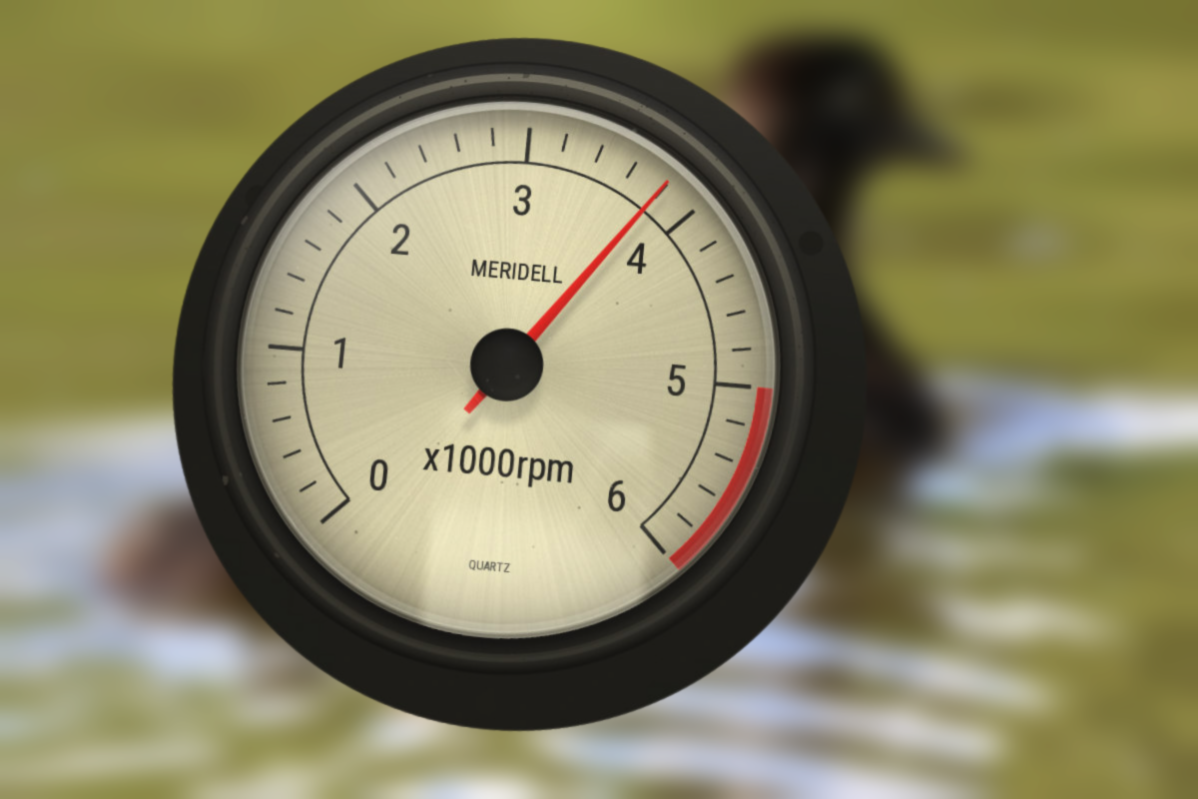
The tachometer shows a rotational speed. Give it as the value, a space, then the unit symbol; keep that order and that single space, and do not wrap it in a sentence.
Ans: 3800 rpm
